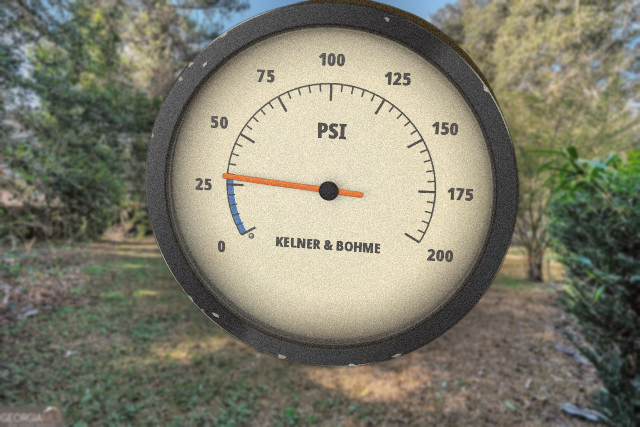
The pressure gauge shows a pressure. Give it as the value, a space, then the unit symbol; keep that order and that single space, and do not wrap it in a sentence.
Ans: 30 psi
